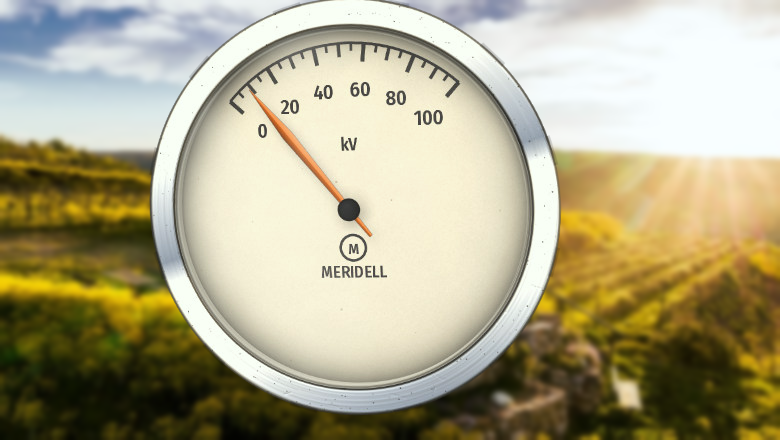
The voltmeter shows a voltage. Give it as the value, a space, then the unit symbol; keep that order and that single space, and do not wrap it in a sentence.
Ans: 10 kV
